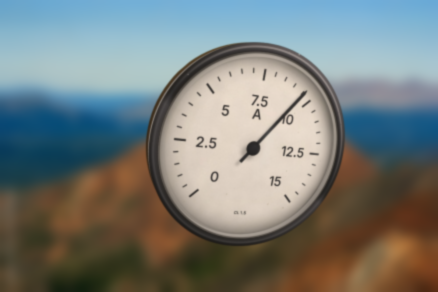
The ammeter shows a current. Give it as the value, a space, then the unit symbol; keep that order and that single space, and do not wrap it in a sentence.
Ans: 9.5 A
